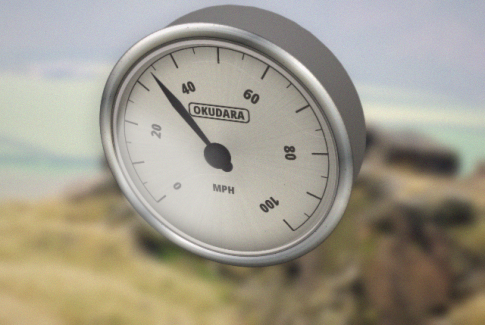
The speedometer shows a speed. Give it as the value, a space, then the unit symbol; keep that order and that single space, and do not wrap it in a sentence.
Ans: 35 mph
